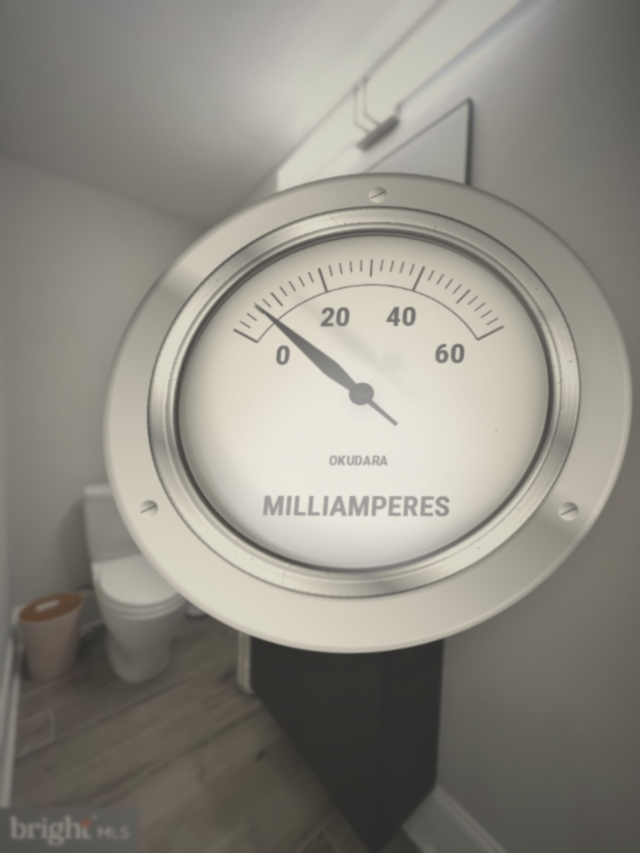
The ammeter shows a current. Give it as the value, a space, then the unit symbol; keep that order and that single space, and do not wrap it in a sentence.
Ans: 6 mA
